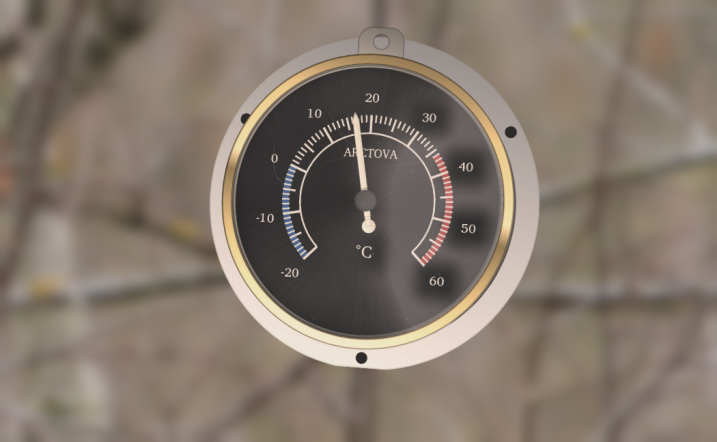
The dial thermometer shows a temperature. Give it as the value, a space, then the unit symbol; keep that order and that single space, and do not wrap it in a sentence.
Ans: 17 °C
